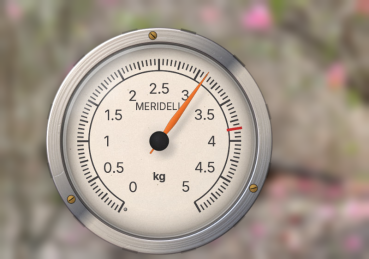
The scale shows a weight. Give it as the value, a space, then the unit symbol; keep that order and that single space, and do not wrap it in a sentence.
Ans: 3.1 kg
